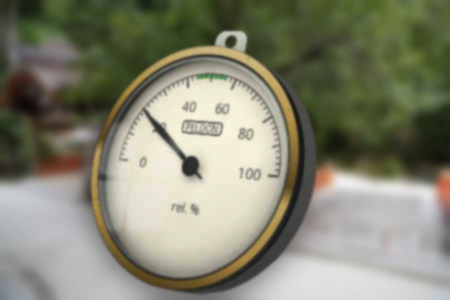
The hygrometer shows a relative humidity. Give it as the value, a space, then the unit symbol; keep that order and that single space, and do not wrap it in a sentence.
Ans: 20 %
